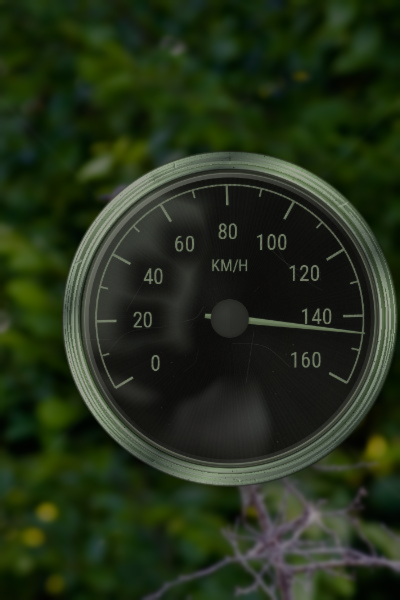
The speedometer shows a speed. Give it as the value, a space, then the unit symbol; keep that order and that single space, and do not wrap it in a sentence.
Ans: 145 km/h
